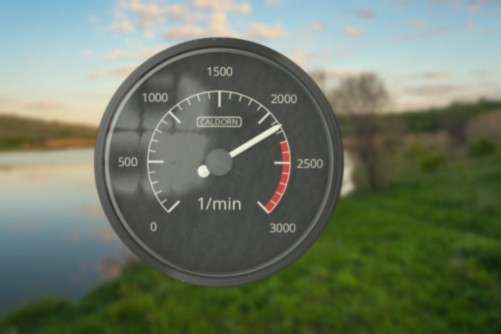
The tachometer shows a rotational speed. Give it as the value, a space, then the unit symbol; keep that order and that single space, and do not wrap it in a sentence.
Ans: 2150 rpm
